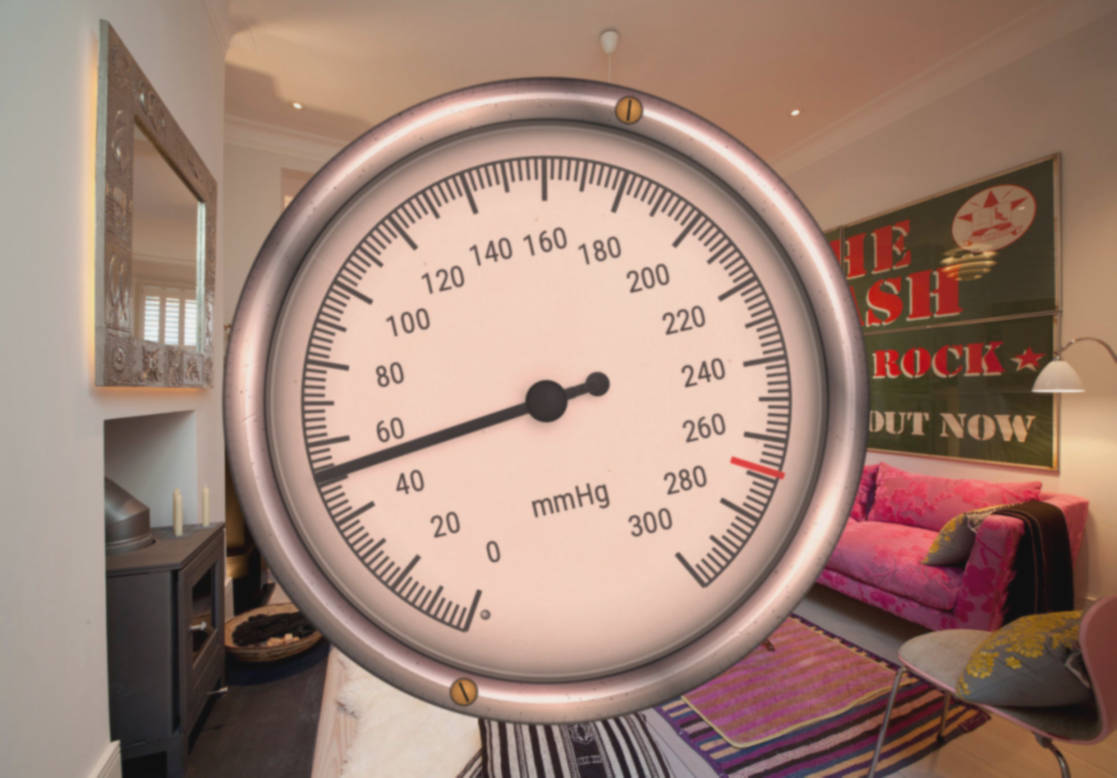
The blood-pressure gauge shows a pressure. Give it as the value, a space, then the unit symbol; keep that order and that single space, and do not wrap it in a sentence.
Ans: 52 mmHg
